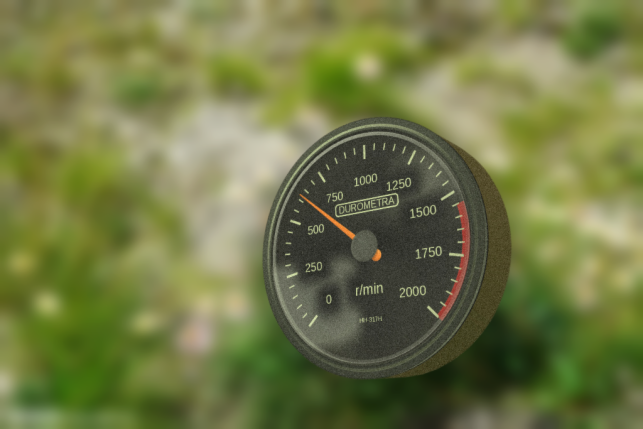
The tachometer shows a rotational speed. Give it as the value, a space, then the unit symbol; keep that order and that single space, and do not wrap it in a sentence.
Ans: 625 rpm
